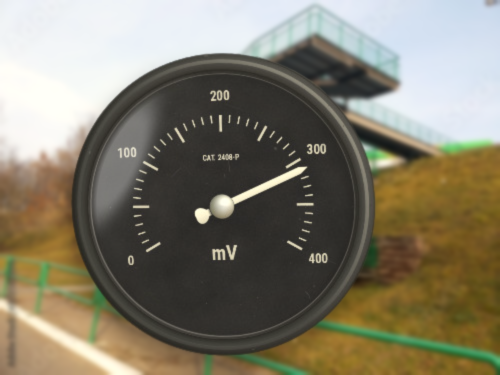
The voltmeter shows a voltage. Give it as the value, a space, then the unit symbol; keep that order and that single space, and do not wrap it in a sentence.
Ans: 310 mV
